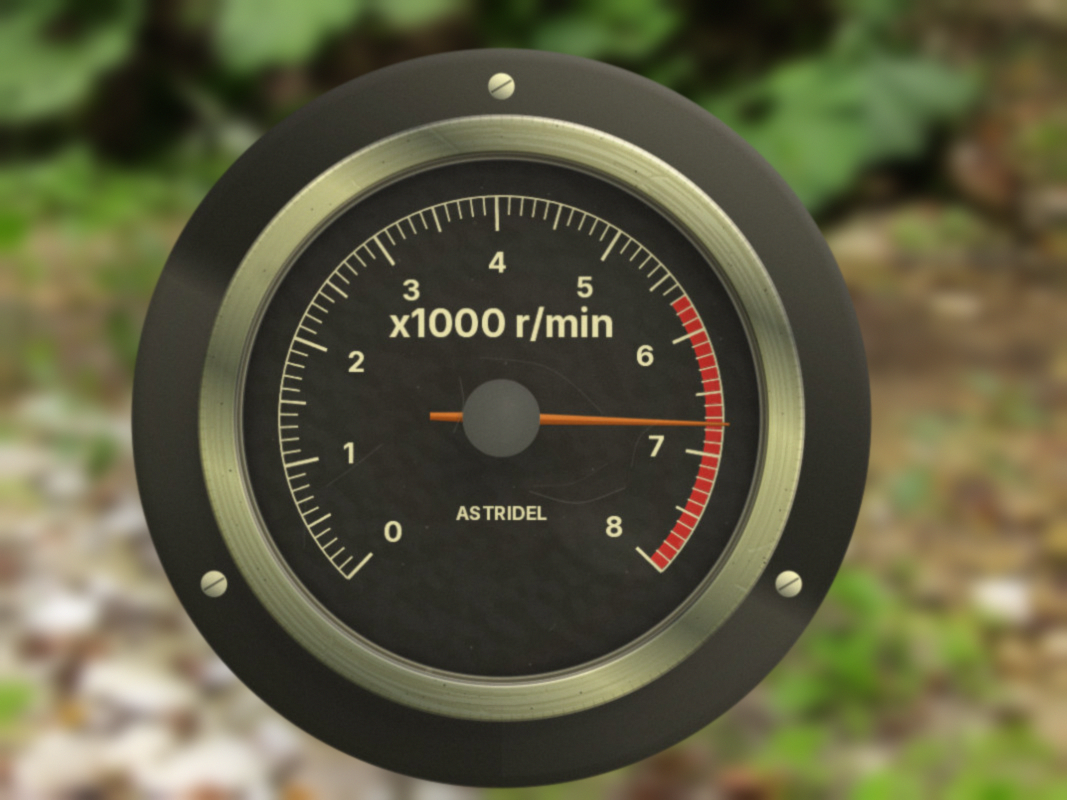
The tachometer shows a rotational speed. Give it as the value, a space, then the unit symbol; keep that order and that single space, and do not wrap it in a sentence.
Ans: 6750 rpm
